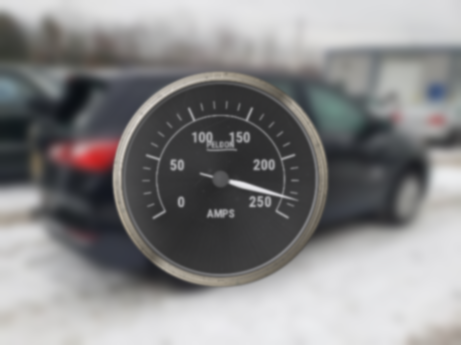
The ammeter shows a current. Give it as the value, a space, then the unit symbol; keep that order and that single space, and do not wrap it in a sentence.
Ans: 235 A
